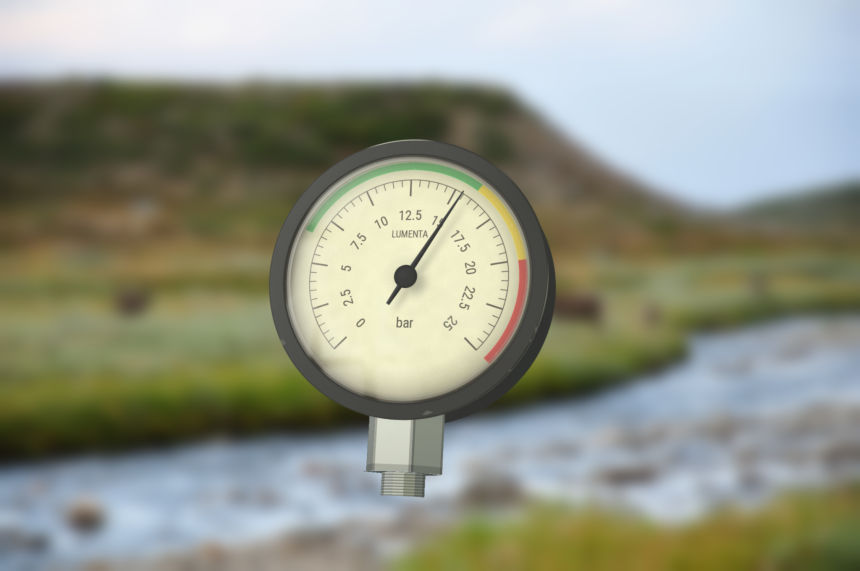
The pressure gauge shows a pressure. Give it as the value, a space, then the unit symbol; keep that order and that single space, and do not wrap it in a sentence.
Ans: 15.5 bar
